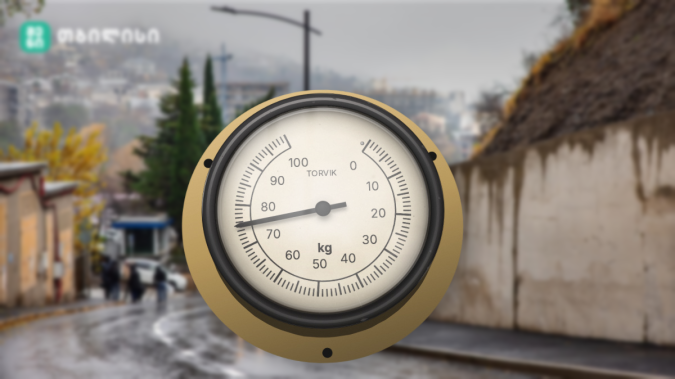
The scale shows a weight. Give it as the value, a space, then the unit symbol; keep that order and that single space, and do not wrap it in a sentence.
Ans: 75 kg
